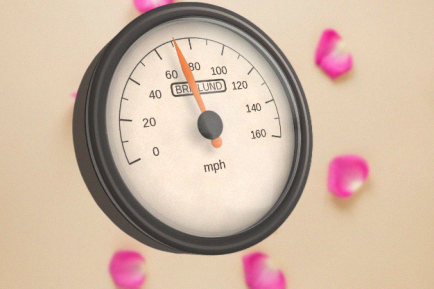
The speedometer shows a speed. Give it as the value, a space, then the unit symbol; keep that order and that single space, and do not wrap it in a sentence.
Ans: 70 mph
